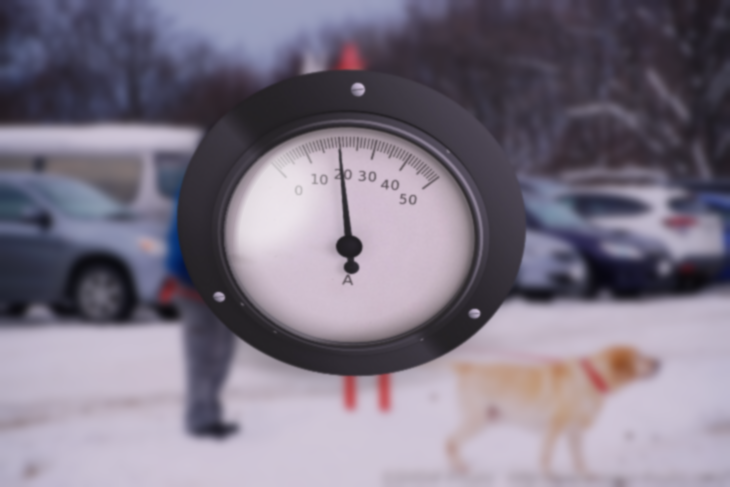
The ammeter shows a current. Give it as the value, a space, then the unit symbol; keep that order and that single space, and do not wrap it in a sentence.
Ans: 20 A
